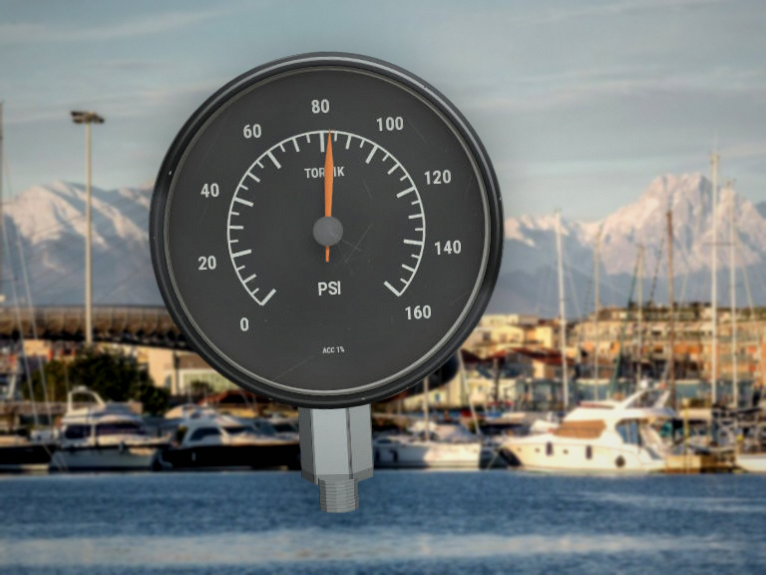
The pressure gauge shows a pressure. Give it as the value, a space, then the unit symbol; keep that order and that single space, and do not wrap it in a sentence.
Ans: 82.5 psi
